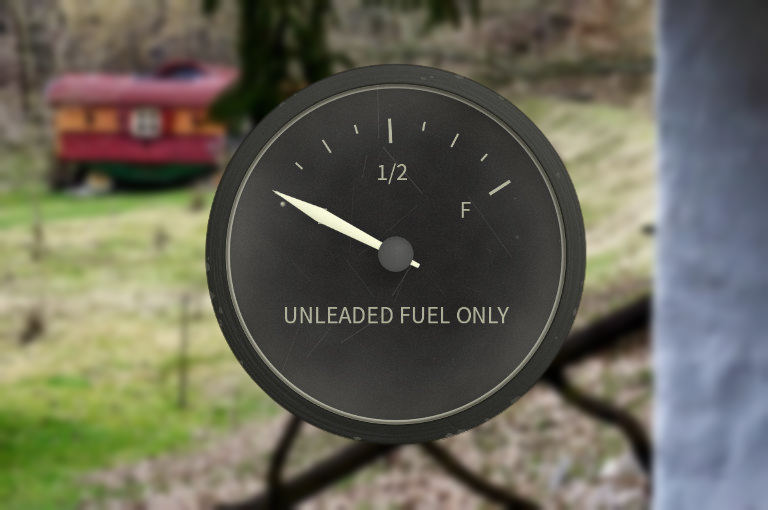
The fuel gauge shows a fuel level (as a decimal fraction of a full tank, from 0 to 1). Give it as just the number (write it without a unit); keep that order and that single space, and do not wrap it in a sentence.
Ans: 0
